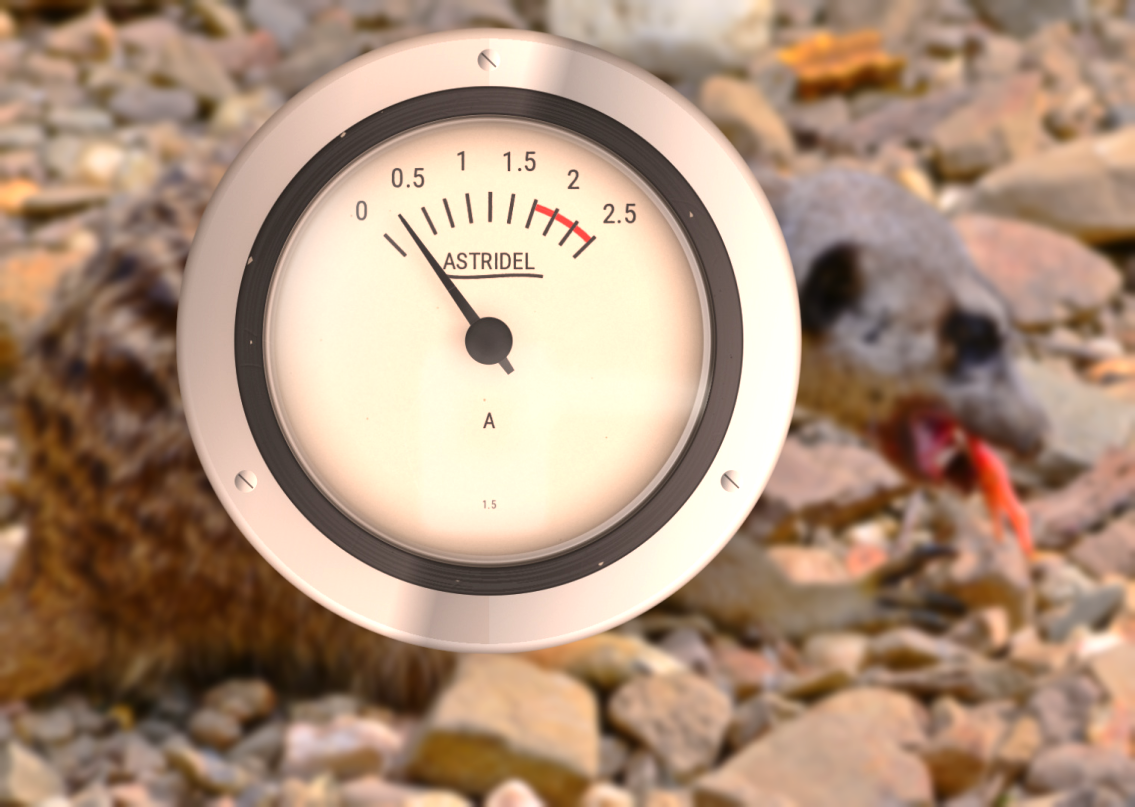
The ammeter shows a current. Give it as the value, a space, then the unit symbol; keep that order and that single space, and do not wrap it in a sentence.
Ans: 0.25 A
